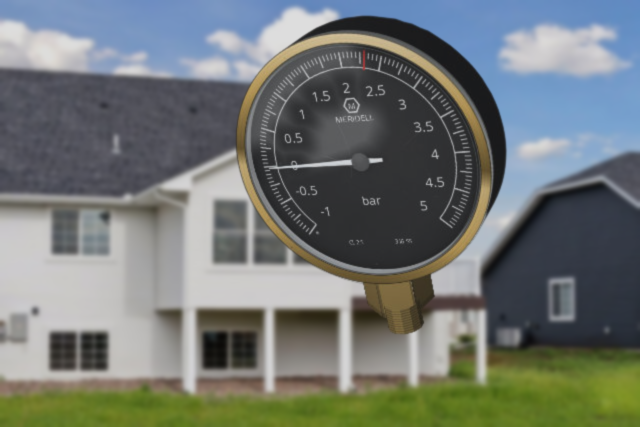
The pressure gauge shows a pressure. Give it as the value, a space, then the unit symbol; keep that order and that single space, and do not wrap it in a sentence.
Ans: 0 bar
